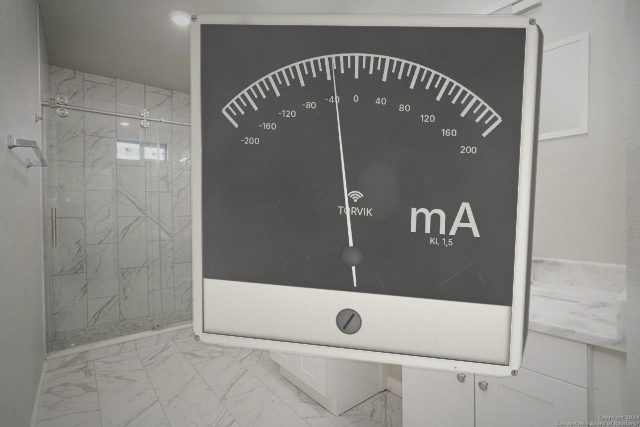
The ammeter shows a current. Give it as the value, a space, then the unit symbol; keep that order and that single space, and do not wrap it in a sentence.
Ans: -30 mA
